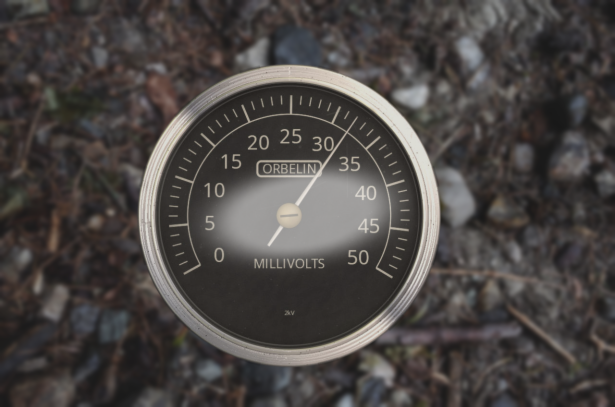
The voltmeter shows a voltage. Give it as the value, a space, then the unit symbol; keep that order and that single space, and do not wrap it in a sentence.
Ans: 32 mV
